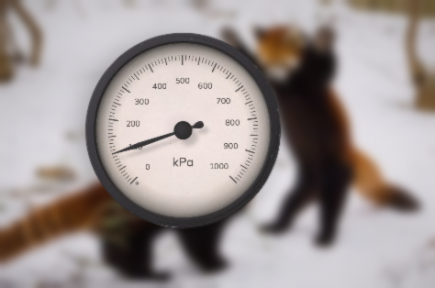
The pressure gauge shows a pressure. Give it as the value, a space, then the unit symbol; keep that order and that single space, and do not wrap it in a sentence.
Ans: 100 kPa
